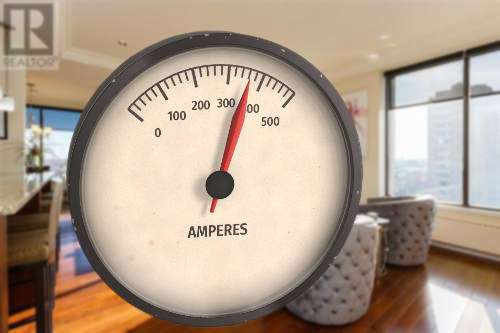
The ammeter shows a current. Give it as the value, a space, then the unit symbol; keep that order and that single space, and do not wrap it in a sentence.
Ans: 360 A
